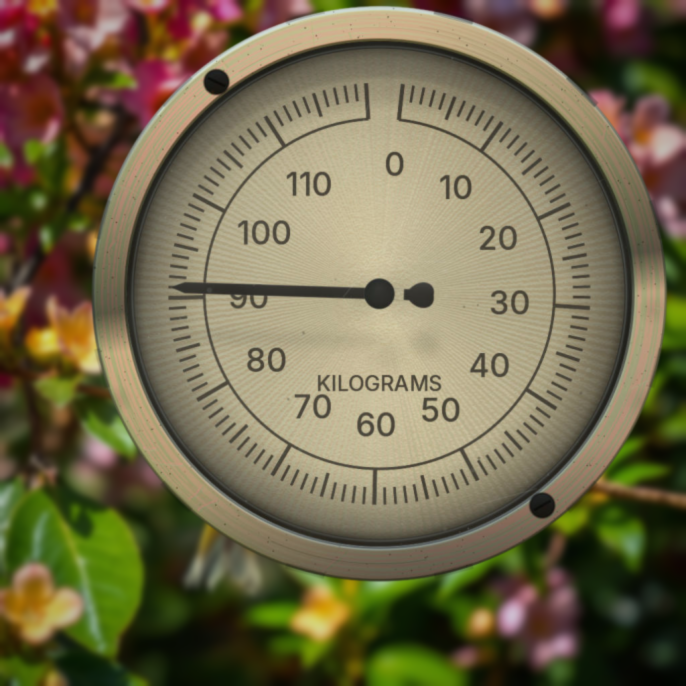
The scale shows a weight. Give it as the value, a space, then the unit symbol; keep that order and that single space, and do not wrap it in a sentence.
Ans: 91 kg
